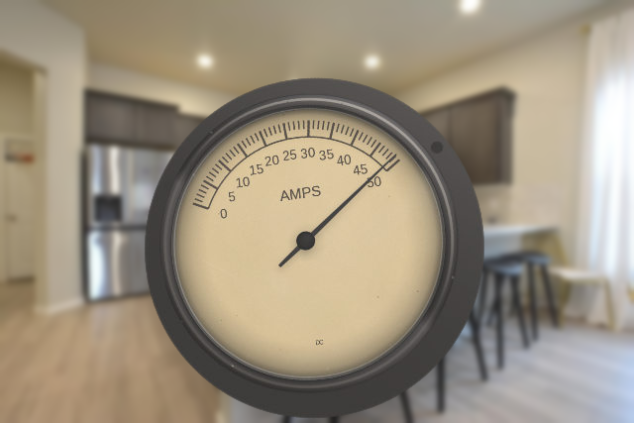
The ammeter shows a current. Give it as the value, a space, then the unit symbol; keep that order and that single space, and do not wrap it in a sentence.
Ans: 49 A
